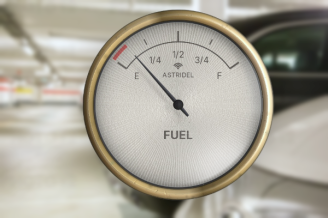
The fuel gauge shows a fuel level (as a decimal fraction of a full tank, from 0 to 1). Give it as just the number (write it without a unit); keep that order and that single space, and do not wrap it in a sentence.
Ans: 0.125
